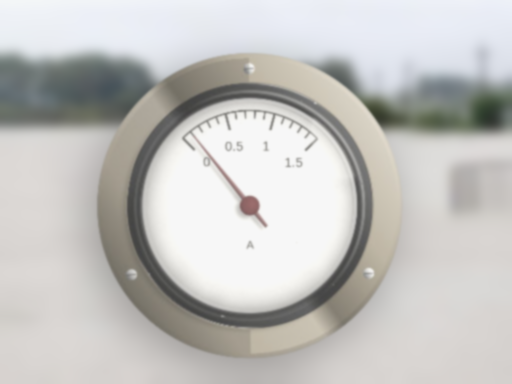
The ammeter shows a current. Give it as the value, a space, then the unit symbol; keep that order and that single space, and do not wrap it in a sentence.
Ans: 0.1 A
